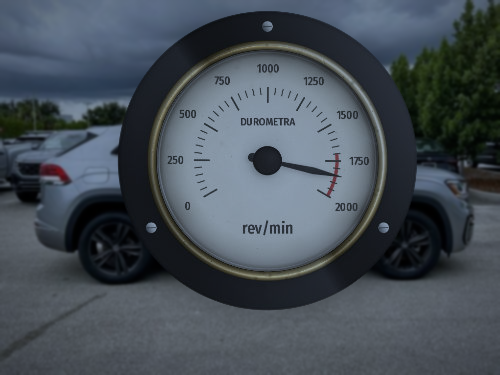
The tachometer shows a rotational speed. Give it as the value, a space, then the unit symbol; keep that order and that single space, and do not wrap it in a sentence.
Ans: 1850 rpm
